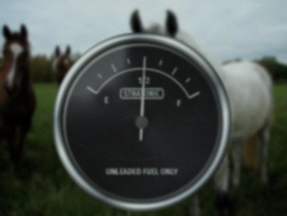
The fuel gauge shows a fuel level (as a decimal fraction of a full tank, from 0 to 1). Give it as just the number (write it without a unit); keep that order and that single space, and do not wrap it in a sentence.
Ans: 0.5
